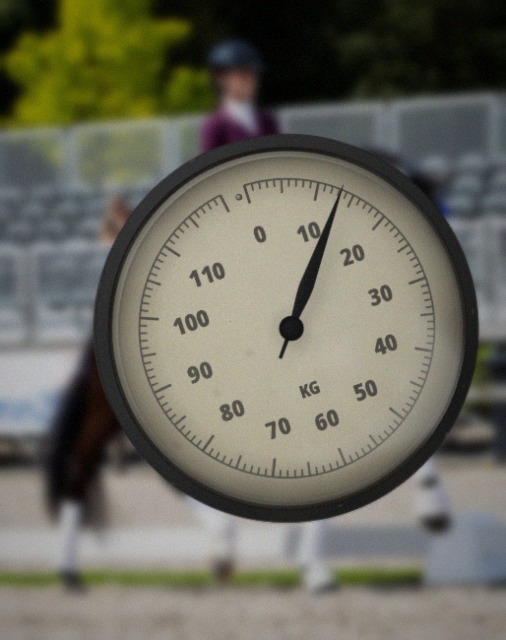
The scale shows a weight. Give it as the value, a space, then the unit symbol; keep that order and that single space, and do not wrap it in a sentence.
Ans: 13 kg
